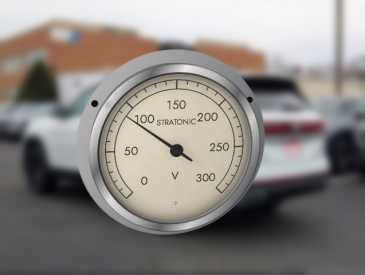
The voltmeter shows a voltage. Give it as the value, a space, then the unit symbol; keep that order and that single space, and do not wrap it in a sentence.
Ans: 90 V
